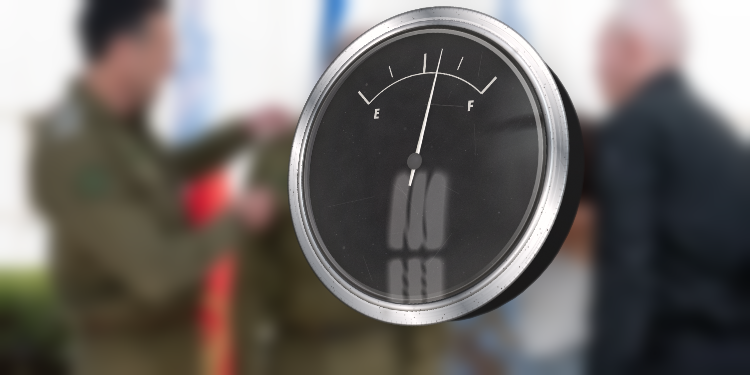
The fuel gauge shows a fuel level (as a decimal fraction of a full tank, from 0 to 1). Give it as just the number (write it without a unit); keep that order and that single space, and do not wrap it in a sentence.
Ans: 0.625
